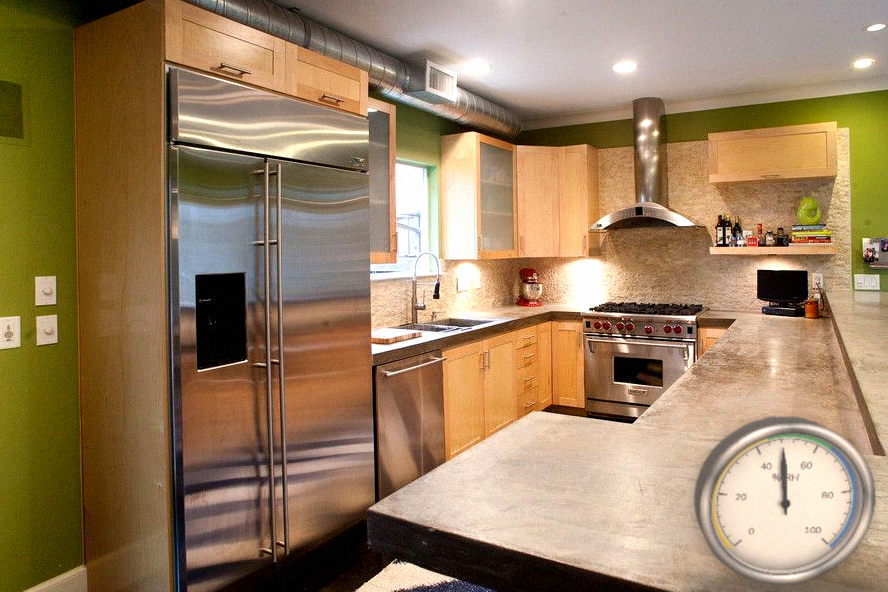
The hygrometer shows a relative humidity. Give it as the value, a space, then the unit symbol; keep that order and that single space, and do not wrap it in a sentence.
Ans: 48 %
